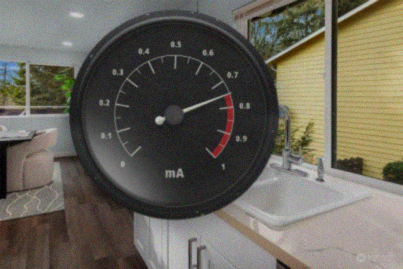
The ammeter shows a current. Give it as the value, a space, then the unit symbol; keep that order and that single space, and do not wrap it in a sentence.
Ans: 0.75 mA
